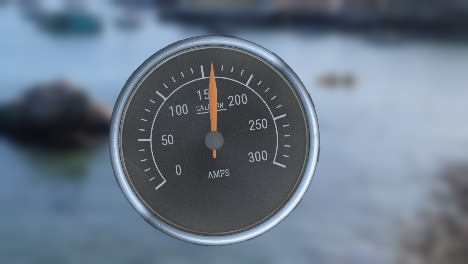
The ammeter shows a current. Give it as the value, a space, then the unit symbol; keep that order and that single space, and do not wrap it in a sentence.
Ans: 160 A
